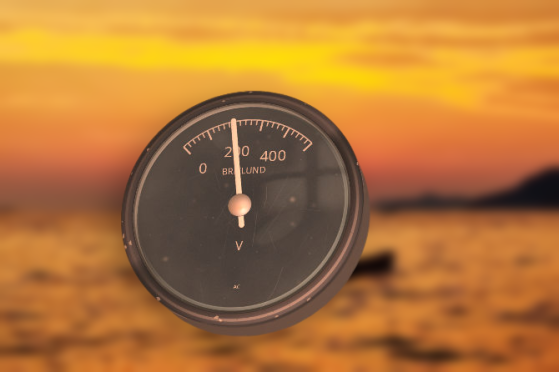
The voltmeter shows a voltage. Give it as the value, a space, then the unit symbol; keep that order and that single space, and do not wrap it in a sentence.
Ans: 200 V
